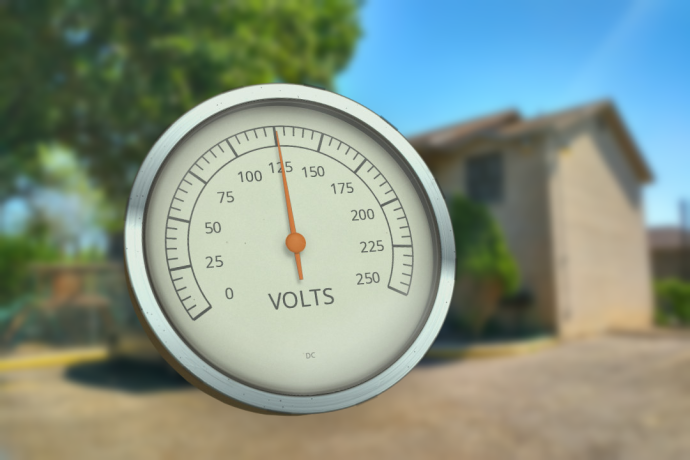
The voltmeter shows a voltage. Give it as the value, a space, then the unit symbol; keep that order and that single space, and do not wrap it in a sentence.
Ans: 125 V
